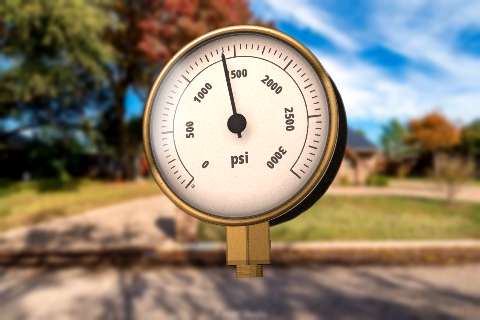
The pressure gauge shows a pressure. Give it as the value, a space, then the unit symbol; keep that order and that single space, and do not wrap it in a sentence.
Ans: 1400 psi
